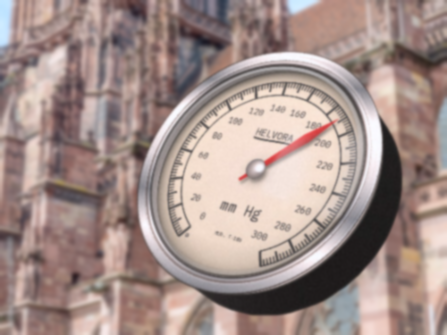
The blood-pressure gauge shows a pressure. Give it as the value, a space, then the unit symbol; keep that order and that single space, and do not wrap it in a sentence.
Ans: 190 mmHg
